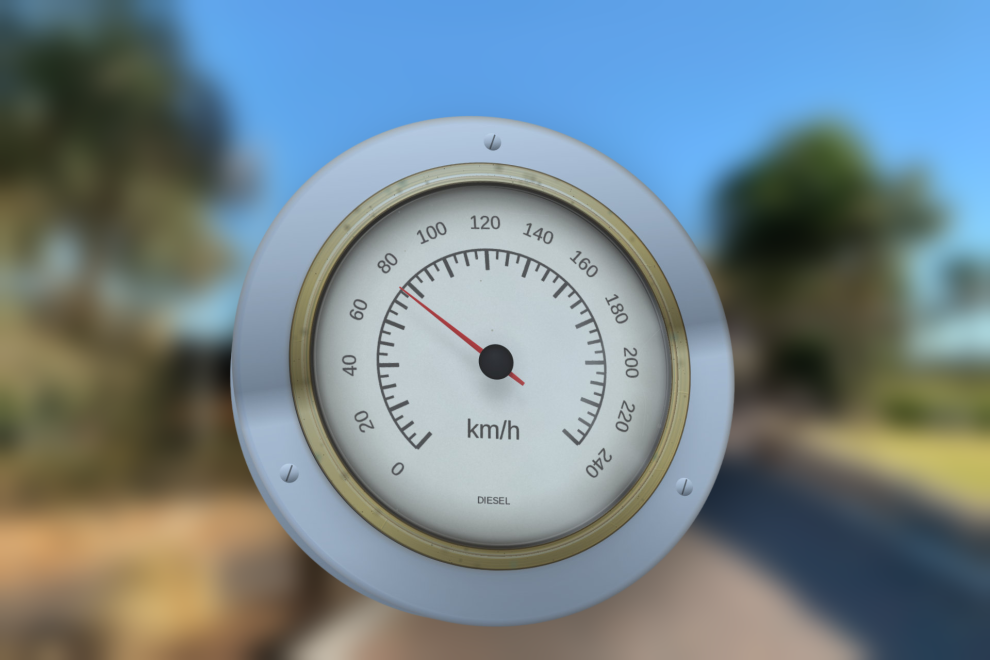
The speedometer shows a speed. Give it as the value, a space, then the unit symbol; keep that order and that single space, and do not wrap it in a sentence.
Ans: 75 km/h
